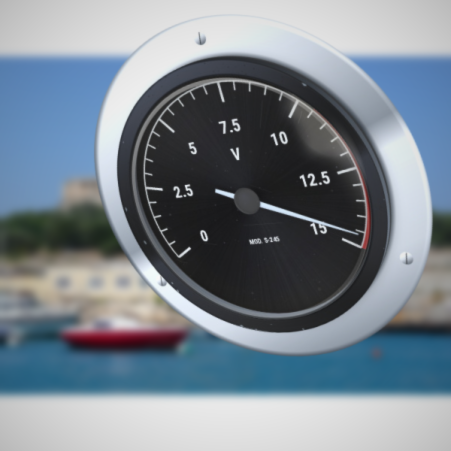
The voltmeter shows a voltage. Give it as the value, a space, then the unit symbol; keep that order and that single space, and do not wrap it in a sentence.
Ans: 14.5 V
